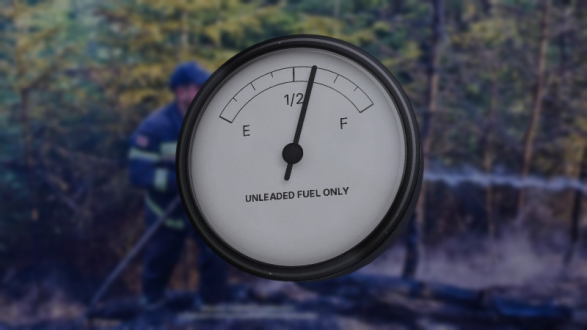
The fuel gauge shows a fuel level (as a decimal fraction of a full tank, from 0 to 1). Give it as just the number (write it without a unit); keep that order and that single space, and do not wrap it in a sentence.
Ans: 0.625
